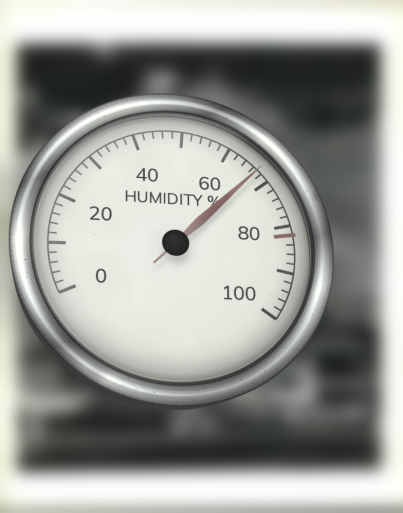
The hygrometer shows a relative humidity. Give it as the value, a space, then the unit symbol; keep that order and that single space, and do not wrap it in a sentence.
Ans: 67 %
